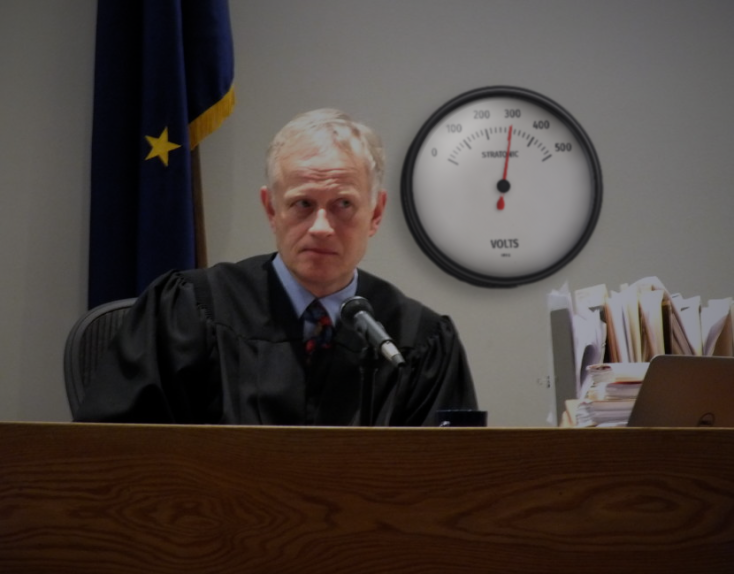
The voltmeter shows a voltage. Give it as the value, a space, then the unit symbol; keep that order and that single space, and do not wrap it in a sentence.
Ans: 300 V
